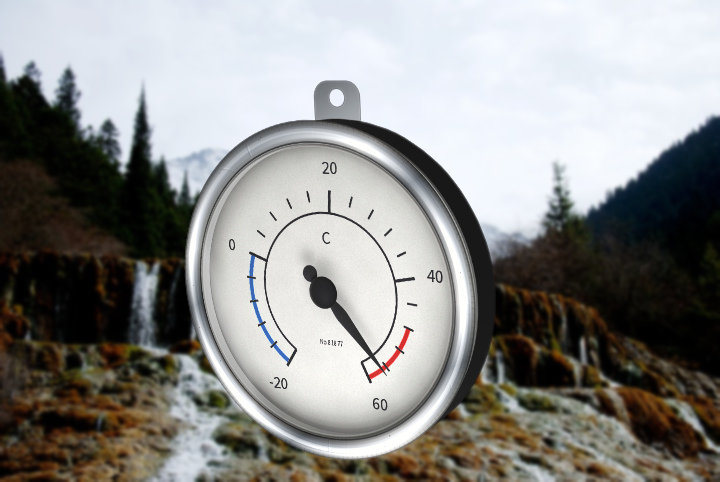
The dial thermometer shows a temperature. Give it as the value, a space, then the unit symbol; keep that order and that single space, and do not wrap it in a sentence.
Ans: 56 °C
